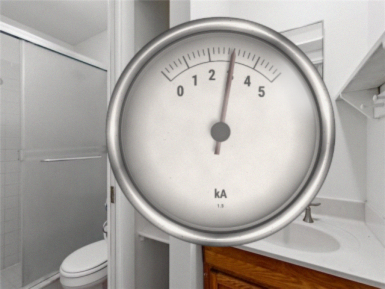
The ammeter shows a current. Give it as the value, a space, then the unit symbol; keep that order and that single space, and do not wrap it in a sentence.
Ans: 3 kA
